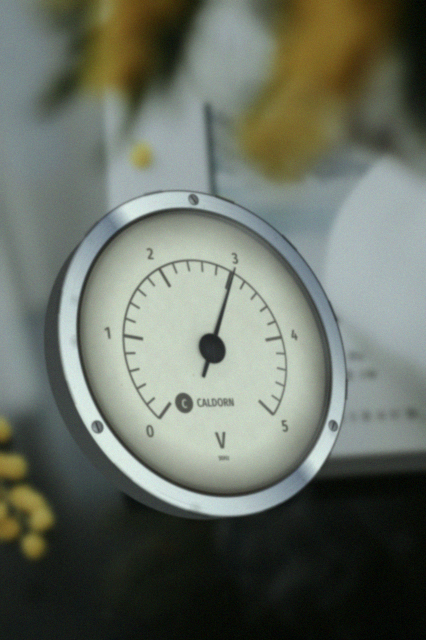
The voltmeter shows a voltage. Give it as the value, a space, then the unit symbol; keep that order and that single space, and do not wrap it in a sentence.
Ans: 3 V
